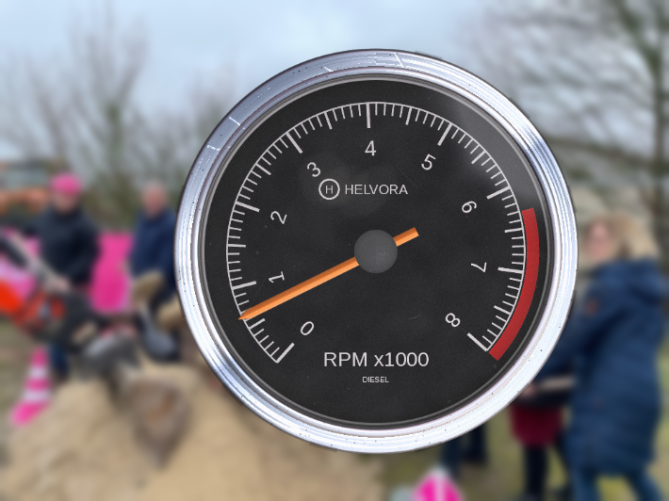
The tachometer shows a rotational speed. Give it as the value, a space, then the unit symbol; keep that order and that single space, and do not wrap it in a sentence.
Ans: 650 rpm
